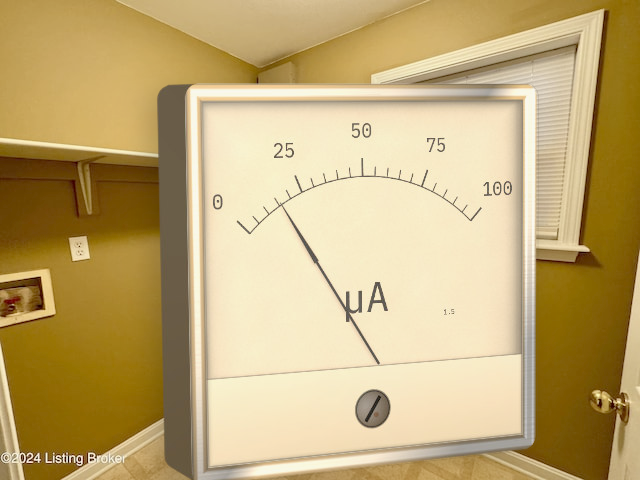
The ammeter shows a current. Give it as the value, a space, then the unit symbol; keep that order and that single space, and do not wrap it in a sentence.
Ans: 15 µA
